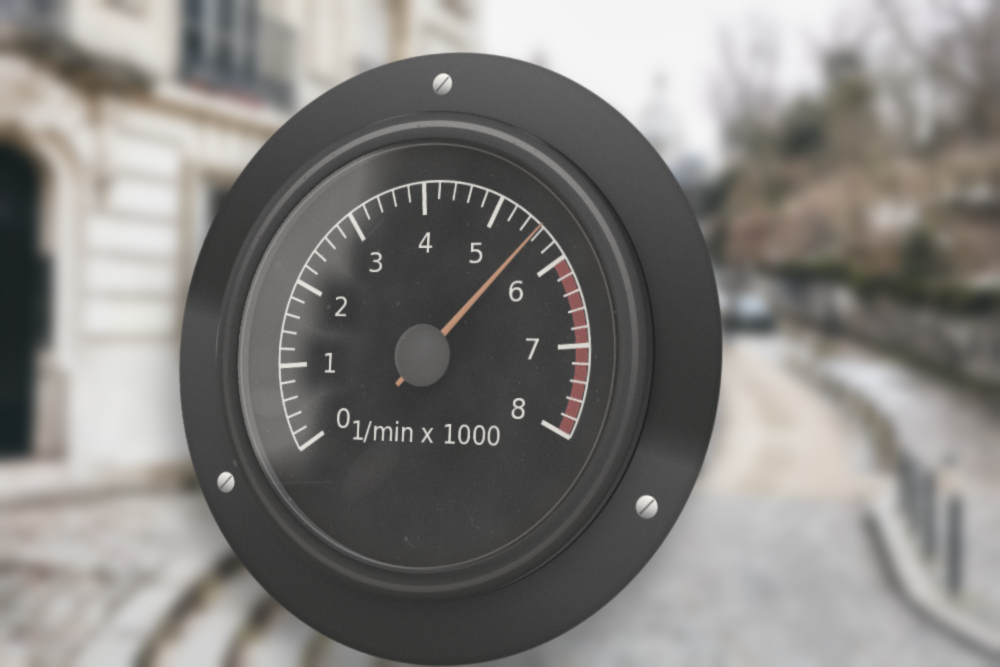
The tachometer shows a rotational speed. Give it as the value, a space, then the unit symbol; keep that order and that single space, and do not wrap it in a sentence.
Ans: 5600 rpm
